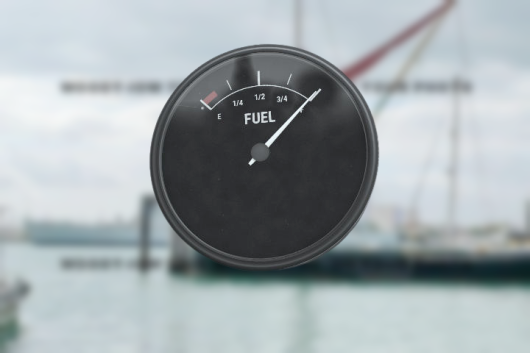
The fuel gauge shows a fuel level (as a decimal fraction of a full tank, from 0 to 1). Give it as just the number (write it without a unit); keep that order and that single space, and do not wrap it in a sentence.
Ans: 1
